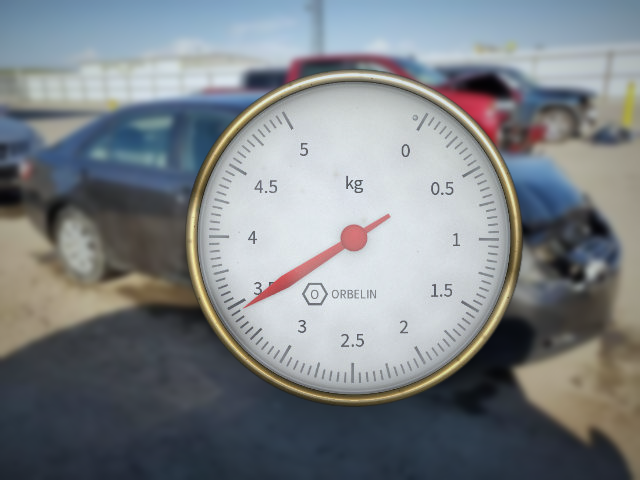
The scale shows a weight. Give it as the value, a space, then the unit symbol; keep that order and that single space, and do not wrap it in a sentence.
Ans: 3.45 kg
